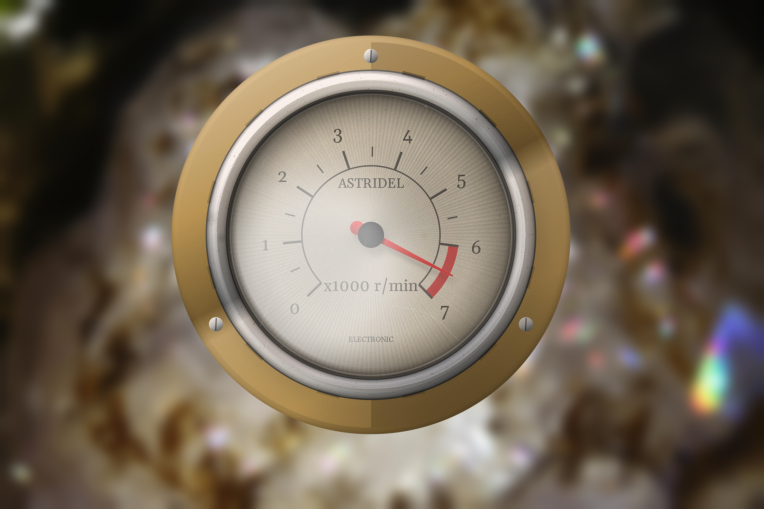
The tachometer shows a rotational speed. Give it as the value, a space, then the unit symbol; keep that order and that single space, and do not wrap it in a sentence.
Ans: 6500 rpm
